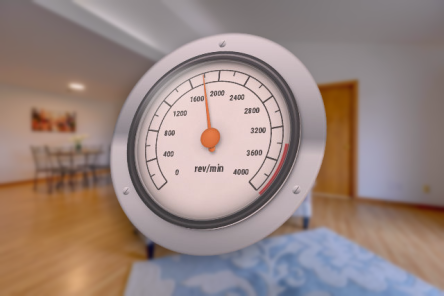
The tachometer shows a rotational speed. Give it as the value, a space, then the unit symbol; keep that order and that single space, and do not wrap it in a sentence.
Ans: 1800 rpm
